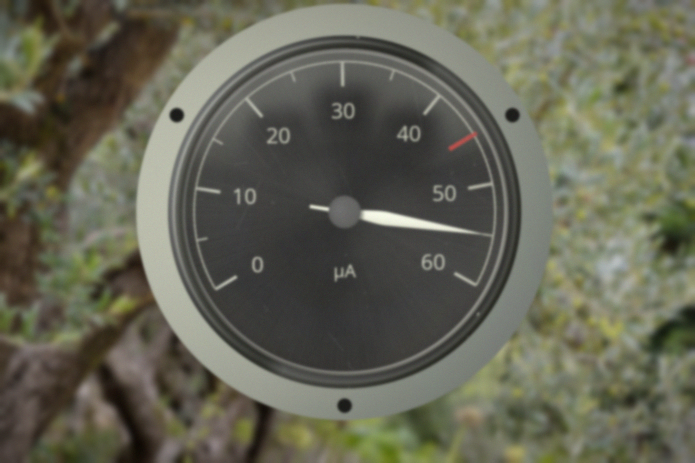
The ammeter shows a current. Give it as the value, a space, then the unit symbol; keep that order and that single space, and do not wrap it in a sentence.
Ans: 55 µA
